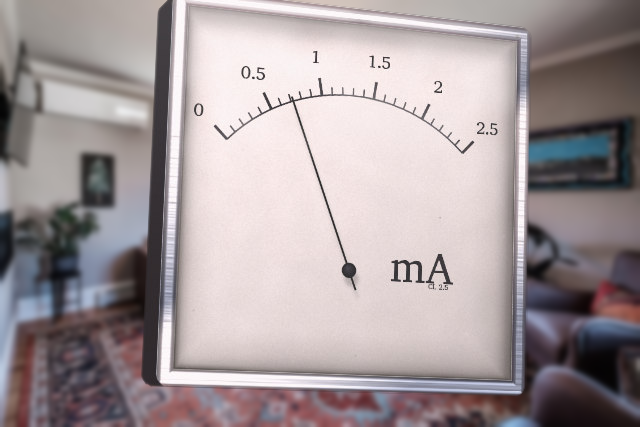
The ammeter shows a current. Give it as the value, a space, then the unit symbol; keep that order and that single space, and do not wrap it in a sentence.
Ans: 0.7 mA
